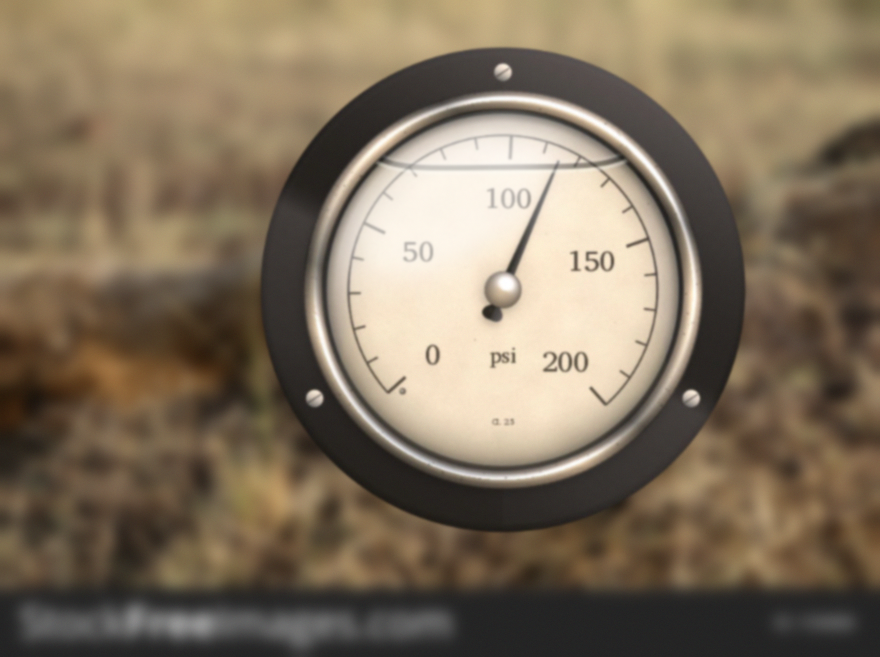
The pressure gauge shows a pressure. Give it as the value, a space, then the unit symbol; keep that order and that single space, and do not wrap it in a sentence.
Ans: 115 psi
